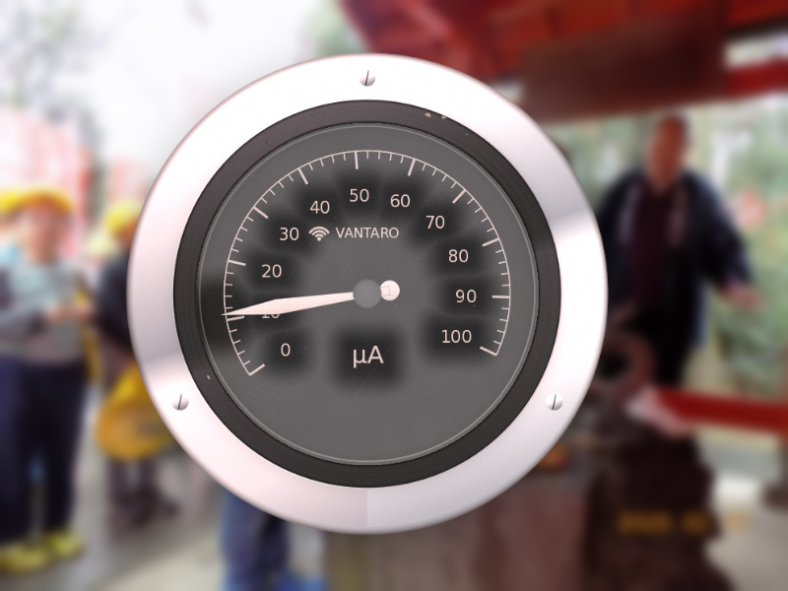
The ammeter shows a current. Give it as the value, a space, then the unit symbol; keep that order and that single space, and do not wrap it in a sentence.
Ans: 11 µA
